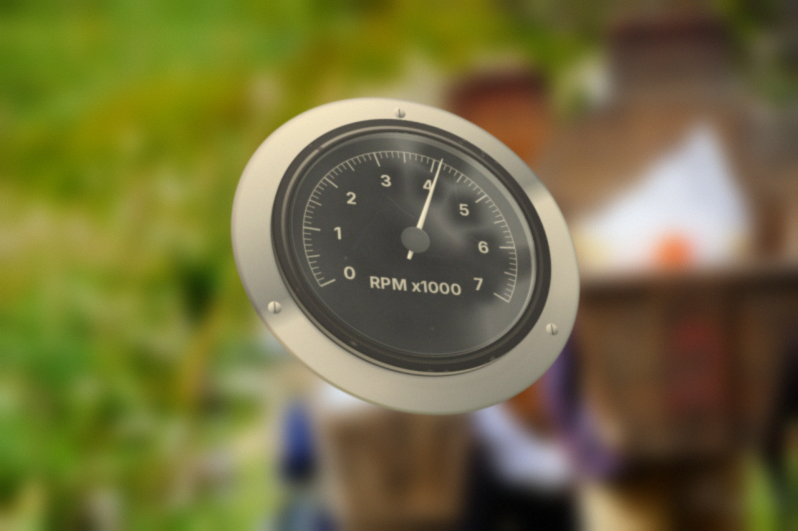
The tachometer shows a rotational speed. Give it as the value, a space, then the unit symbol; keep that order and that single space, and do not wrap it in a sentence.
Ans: 4100 rpm
